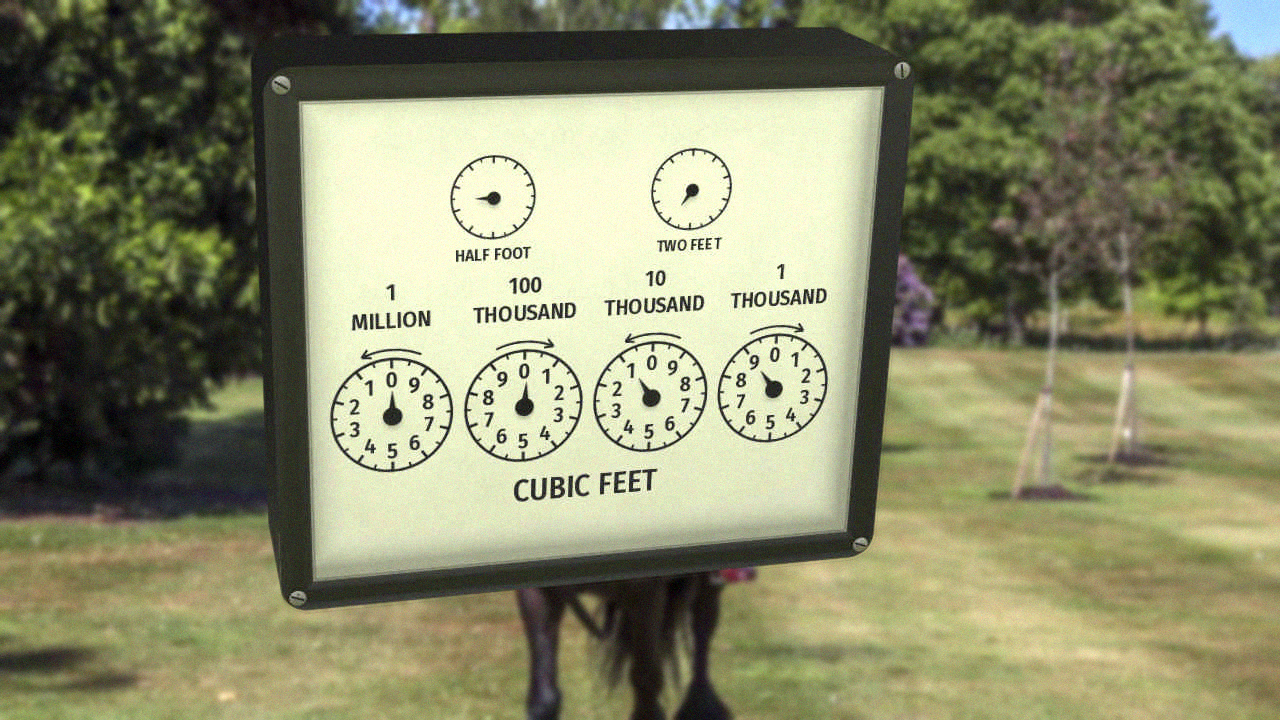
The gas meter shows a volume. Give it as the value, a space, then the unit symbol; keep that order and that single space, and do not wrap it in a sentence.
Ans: 900 ft³
